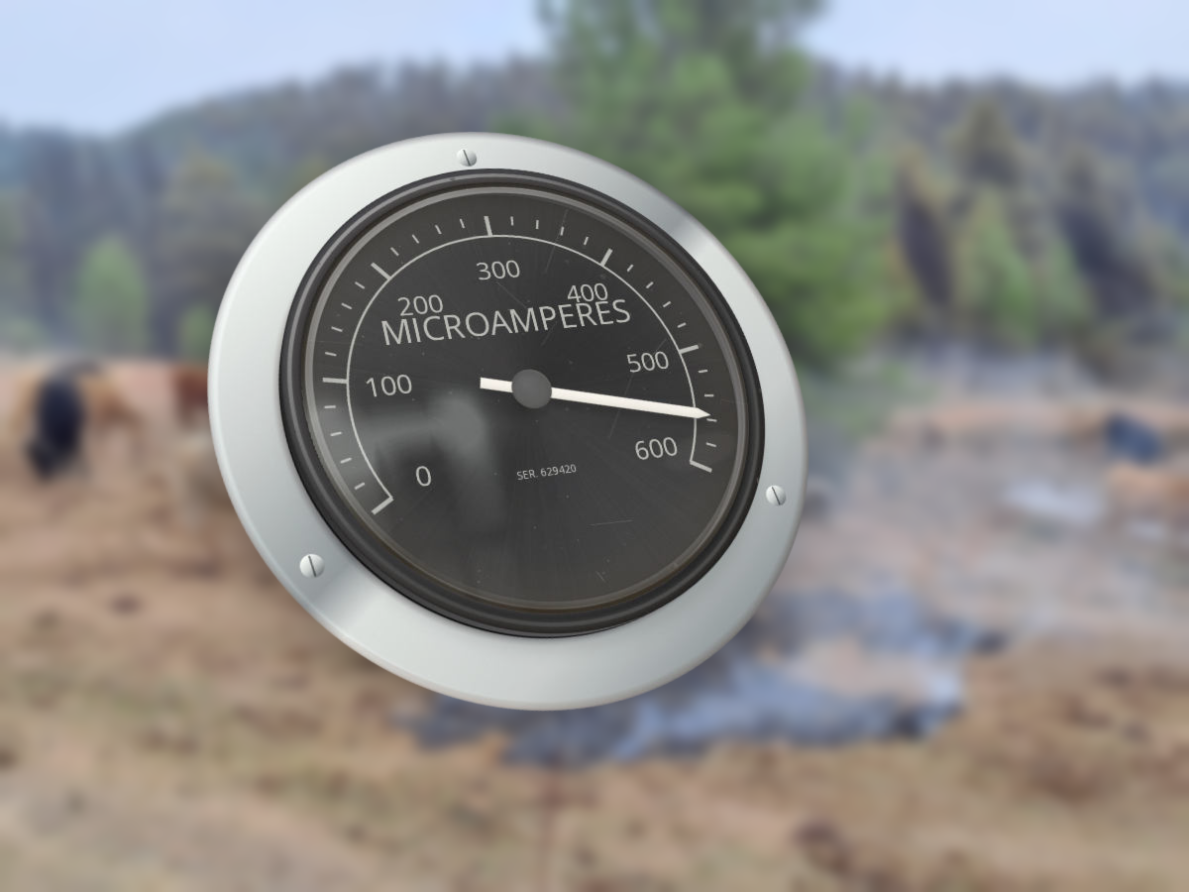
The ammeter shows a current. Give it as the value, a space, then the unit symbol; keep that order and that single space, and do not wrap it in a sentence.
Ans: 560 µA
